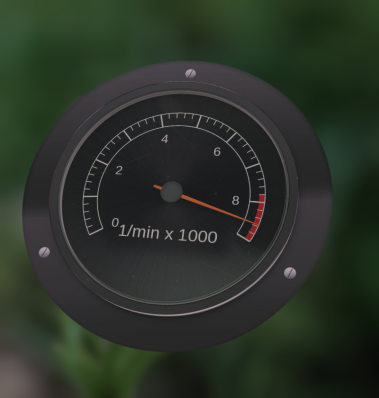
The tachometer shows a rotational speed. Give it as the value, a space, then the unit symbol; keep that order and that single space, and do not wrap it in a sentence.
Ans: 8600 rpm
